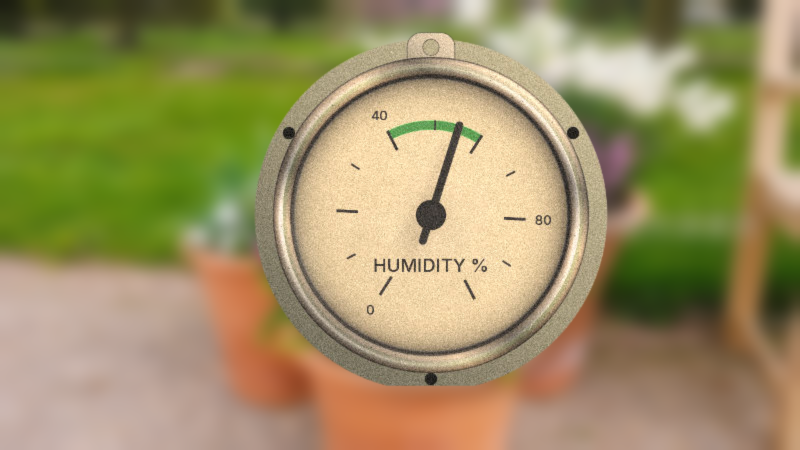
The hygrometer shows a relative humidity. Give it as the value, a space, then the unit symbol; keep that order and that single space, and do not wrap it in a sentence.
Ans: 55 %
